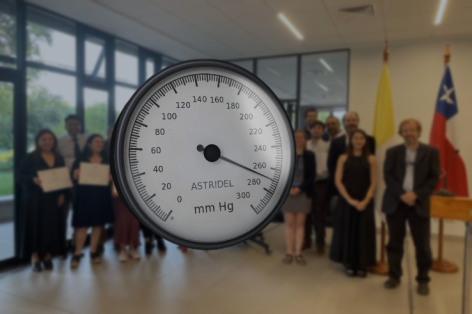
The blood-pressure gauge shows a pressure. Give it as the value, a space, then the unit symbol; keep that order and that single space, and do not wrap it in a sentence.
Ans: 270 mmHg
